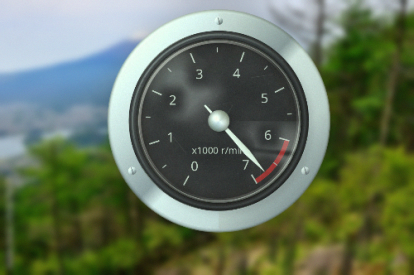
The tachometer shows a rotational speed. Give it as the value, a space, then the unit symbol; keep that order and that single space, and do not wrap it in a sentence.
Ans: 6750 rpm
